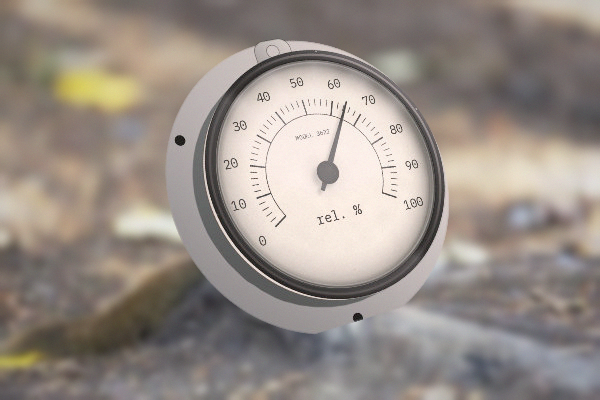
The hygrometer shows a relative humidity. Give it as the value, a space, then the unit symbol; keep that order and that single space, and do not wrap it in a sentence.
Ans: 64 %
